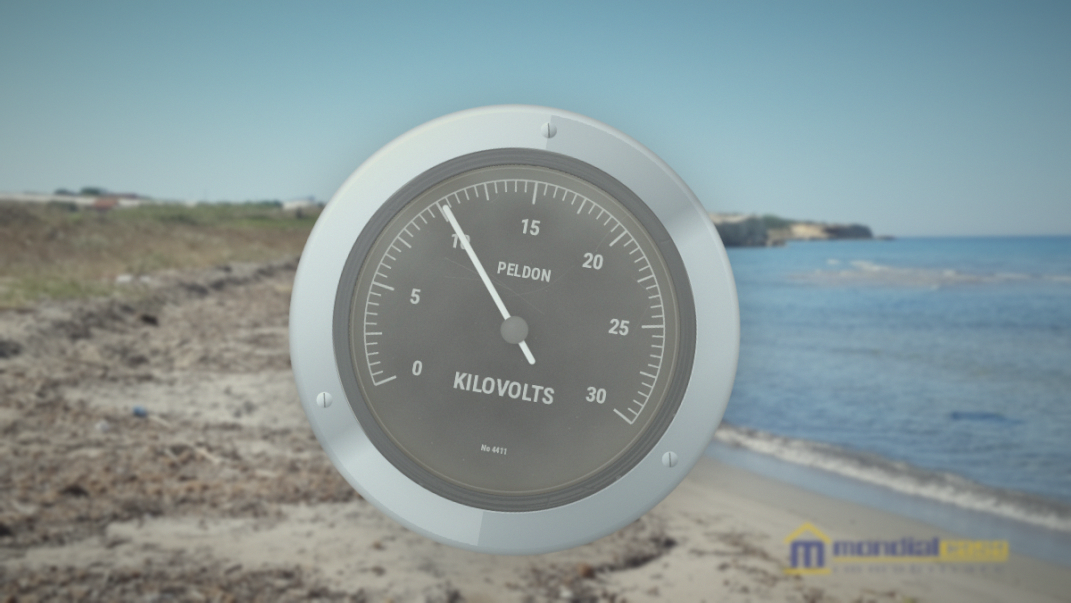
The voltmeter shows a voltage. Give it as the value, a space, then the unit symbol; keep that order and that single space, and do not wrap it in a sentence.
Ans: 10.25 kV
